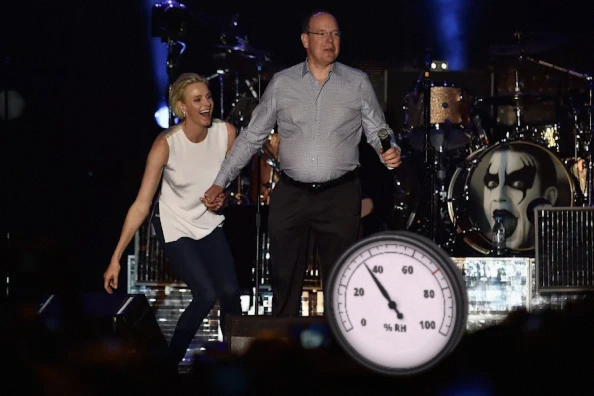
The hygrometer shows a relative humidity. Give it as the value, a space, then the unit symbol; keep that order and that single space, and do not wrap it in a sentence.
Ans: 36 %
